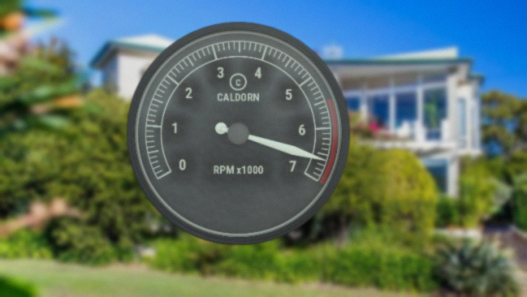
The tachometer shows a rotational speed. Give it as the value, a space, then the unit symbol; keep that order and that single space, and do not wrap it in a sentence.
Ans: 6600 rpm
